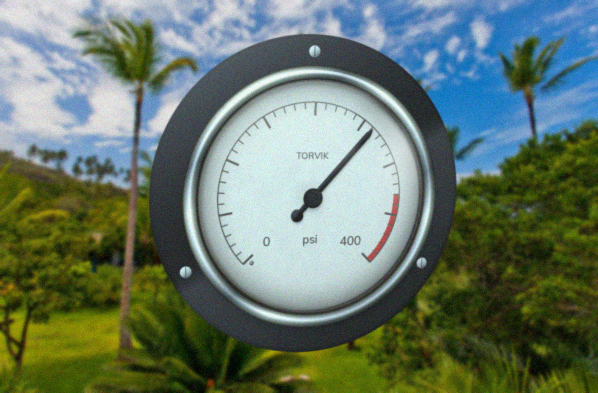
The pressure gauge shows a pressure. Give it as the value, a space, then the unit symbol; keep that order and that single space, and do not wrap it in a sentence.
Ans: 260 psi
